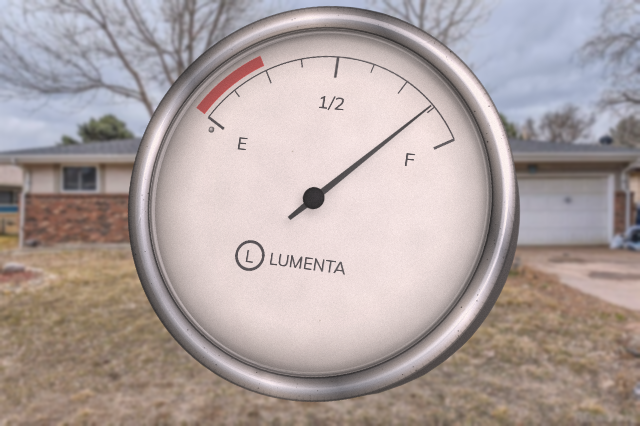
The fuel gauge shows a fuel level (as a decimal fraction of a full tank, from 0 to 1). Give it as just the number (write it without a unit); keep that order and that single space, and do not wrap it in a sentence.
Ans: 0.875
